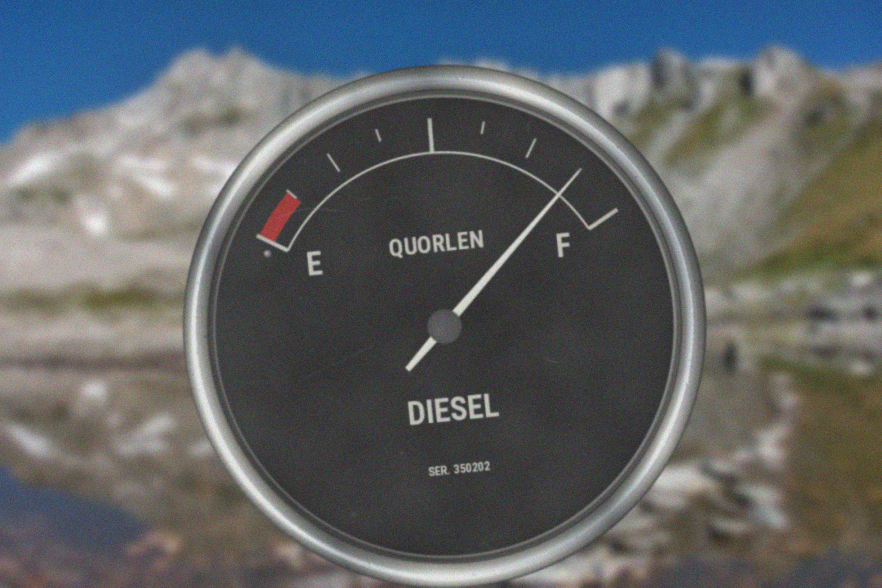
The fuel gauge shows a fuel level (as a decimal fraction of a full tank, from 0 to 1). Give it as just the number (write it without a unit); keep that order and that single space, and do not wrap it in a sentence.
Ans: 0.875
